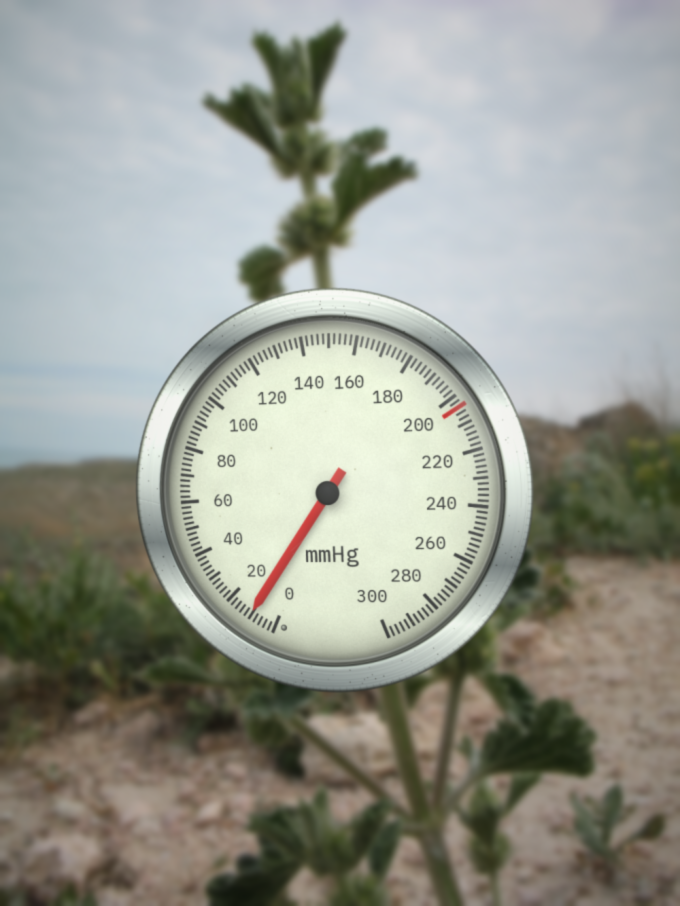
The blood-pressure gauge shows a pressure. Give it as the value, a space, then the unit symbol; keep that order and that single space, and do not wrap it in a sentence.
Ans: 10 mmHg
